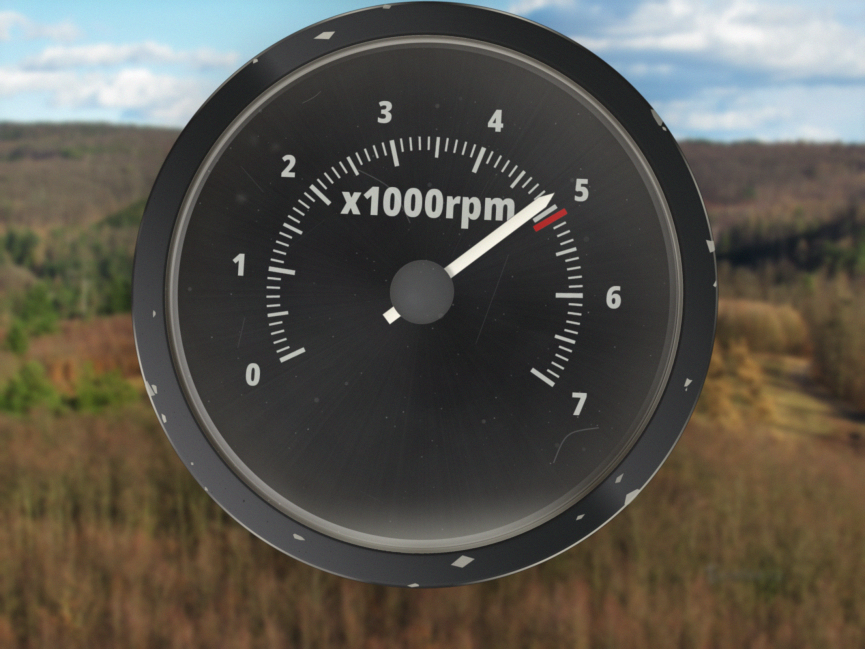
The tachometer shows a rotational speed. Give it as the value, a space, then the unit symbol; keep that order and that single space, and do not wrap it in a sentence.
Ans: 4900 rpm
